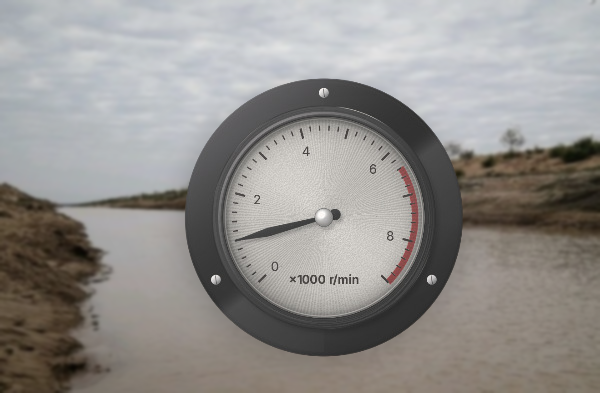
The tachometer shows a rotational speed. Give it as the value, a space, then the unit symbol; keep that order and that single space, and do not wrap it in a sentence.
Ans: 1000 rpm
